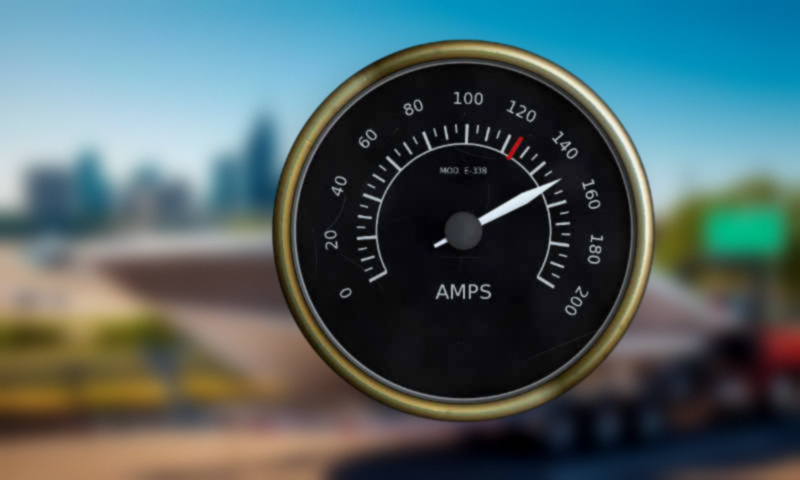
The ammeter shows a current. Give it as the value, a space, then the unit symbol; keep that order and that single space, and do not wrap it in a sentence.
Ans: 150 A
